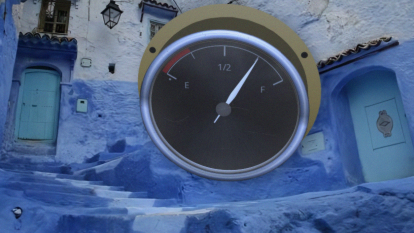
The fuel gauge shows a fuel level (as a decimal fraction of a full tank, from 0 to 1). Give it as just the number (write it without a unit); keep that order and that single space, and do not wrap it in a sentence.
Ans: 0.75
